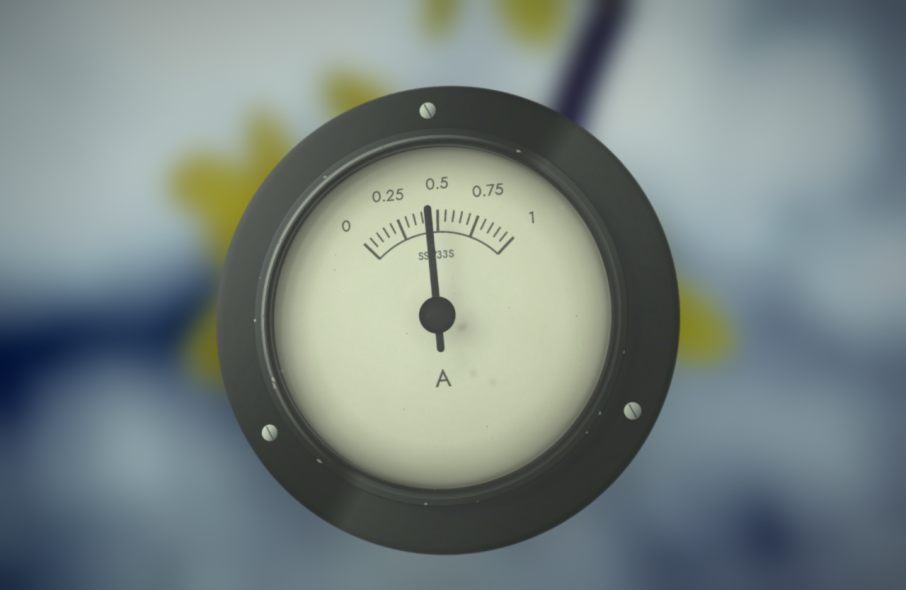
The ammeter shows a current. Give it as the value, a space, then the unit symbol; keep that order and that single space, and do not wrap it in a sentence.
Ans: 0.45 A
